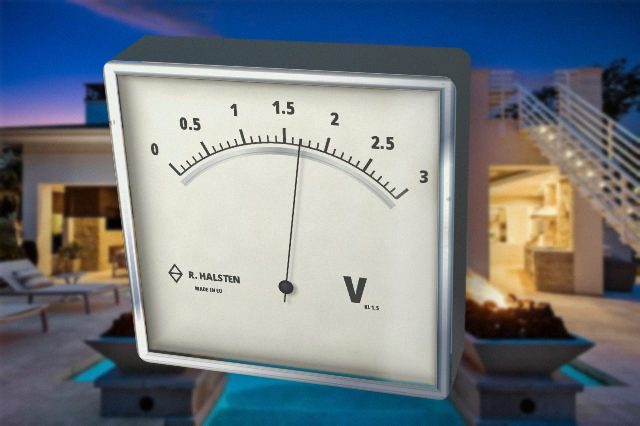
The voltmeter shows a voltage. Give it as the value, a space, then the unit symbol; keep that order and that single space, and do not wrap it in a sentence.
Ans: 1.7 V
